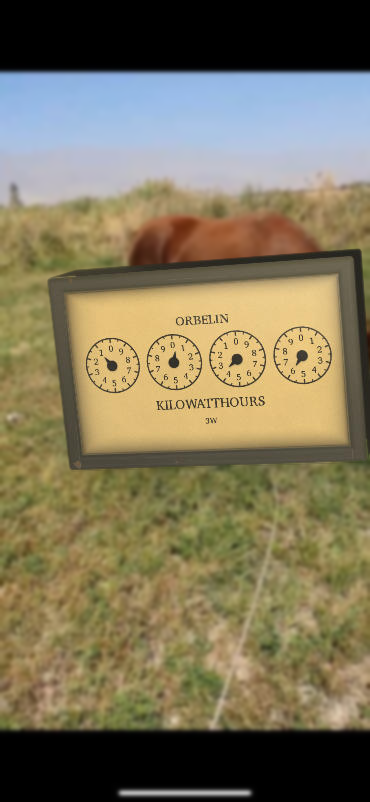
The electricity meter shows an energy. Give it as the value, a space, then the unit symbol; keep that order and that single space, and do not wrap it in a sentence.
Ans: 1036 kWh
